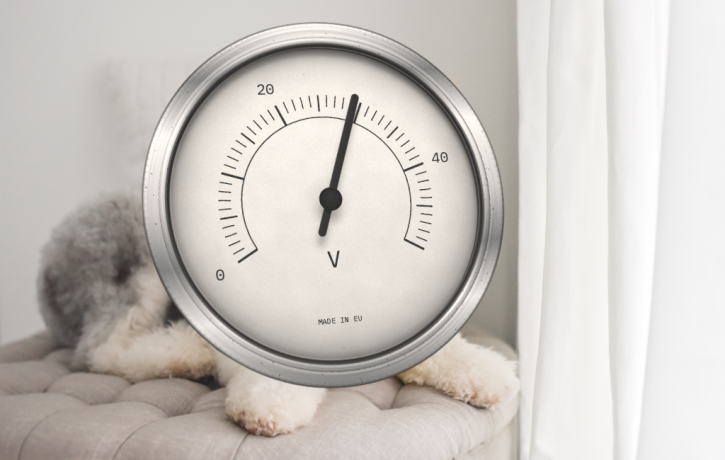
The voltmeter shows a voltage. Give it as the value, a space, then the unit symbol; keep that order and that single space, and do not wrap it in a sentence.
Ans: 29 V
